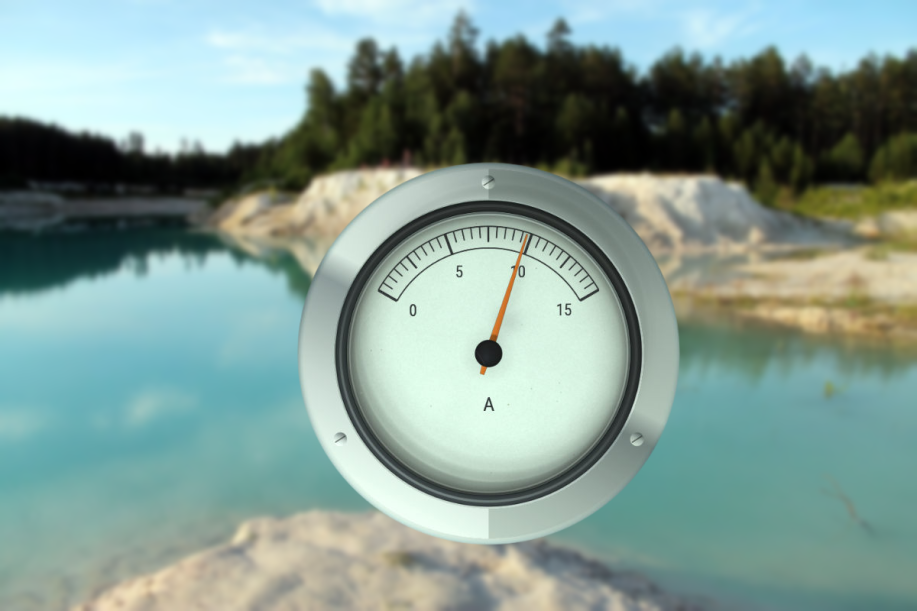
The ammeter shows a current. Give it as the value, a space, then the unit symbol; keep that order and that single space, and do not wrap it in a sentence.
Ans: 9.75 A
